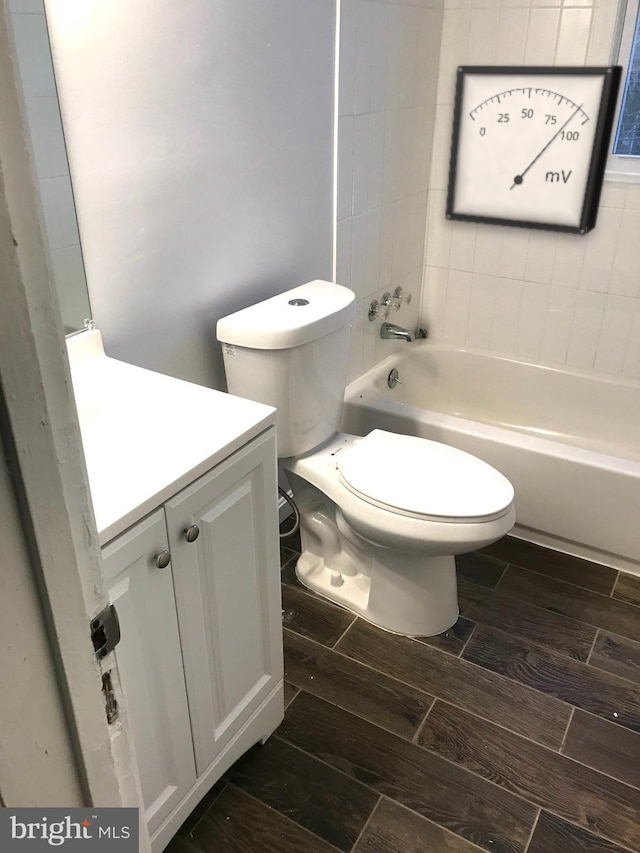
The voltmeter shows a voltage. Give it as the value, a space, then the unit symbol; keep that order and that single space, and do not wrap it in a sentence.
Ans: 90 mV
